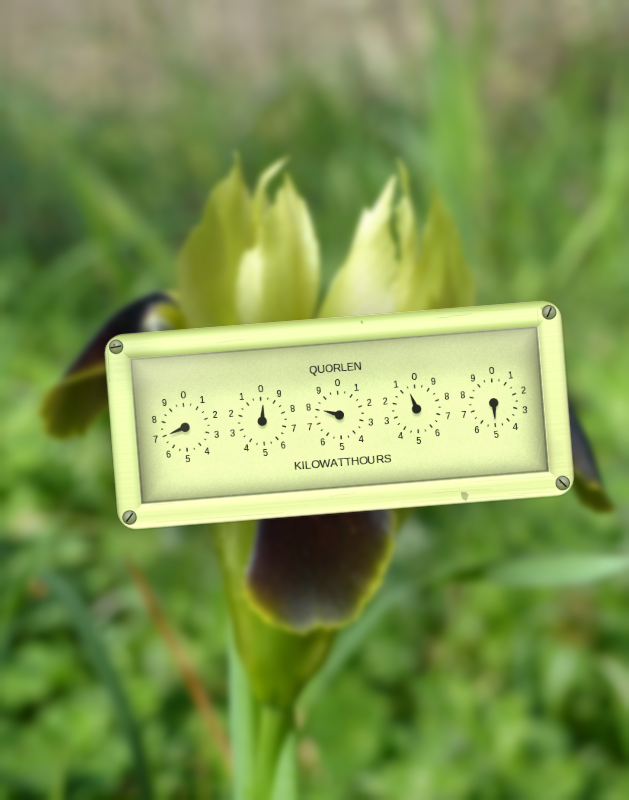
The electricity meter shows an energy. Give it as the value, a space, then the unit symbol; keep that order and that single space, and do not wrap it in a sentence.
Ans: 69805 kWh
